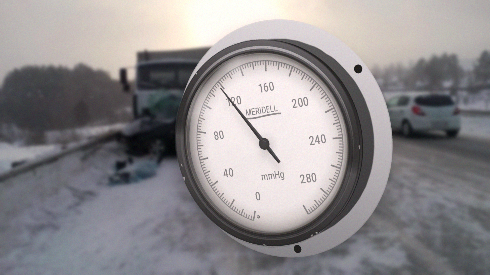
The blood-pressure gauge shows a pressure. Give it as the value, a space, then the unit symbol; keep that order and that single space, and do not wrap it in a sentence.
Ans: 120 mmHg
